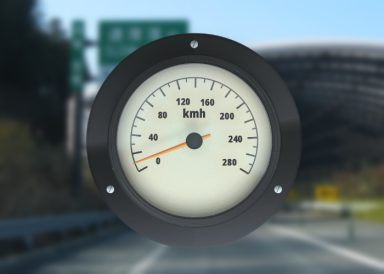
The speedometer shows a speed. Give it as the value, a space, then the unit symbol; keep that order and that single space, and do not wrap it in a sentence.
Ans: 10 km/h
